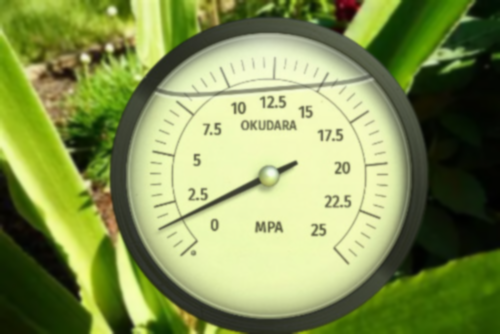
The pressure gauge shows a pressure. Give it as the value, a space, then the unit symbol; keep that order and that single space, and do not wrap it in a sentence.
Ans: 1.5 MPa
